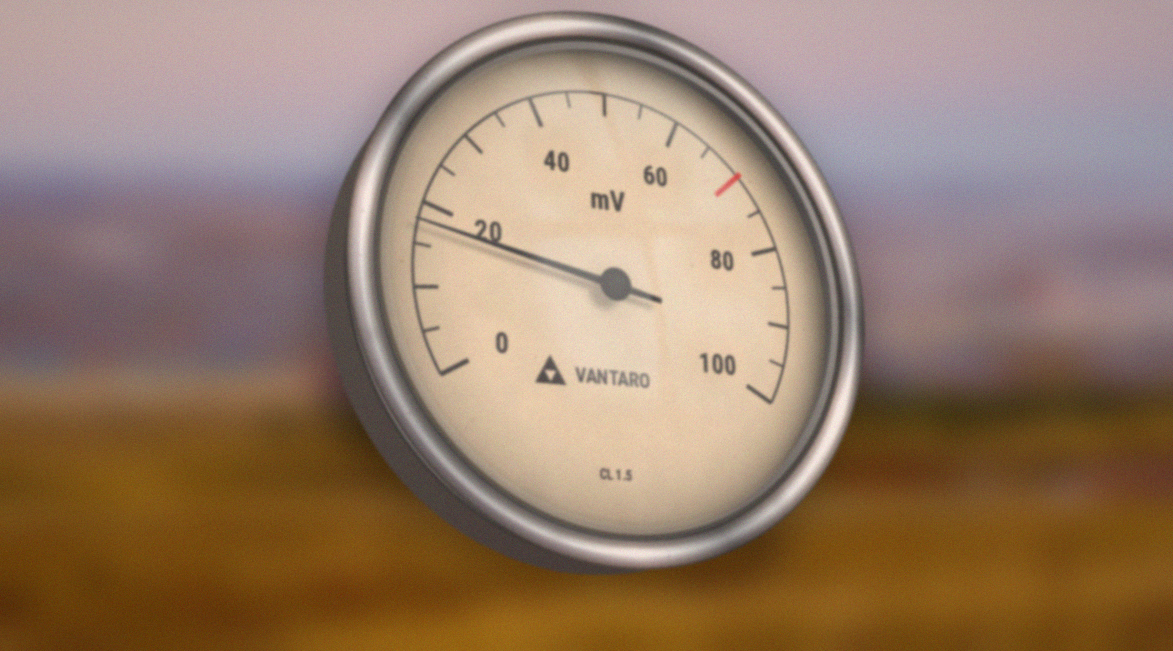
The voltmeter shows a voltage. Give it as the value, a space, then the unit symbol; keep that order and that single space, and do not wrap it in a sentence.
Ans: 17.5 mV
